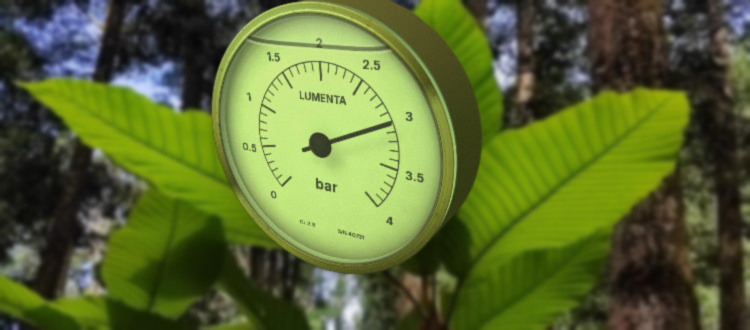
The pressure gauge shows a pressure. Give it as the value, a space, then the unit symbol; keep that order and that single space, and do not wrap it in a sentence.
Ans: 3 bar
